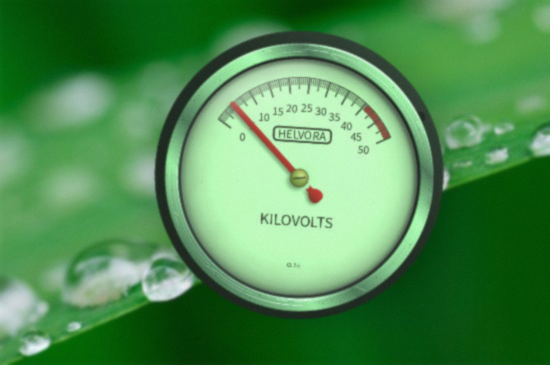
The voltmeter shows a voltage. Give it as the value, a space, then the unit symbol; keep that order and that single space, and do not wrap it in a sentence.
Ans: 5 kV
